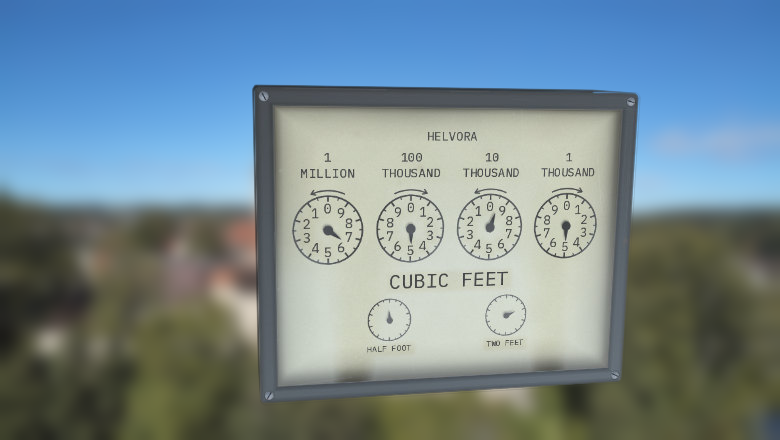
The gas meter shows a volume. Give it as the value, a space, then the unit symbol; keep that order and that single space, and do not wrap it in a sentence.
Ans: 649500 ft³
